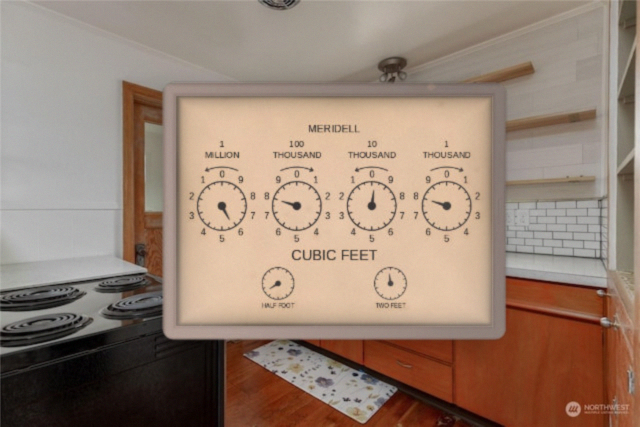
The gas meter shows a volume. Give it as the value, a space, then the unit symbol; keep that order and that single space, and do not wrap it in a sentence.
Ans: 579800 ft³
